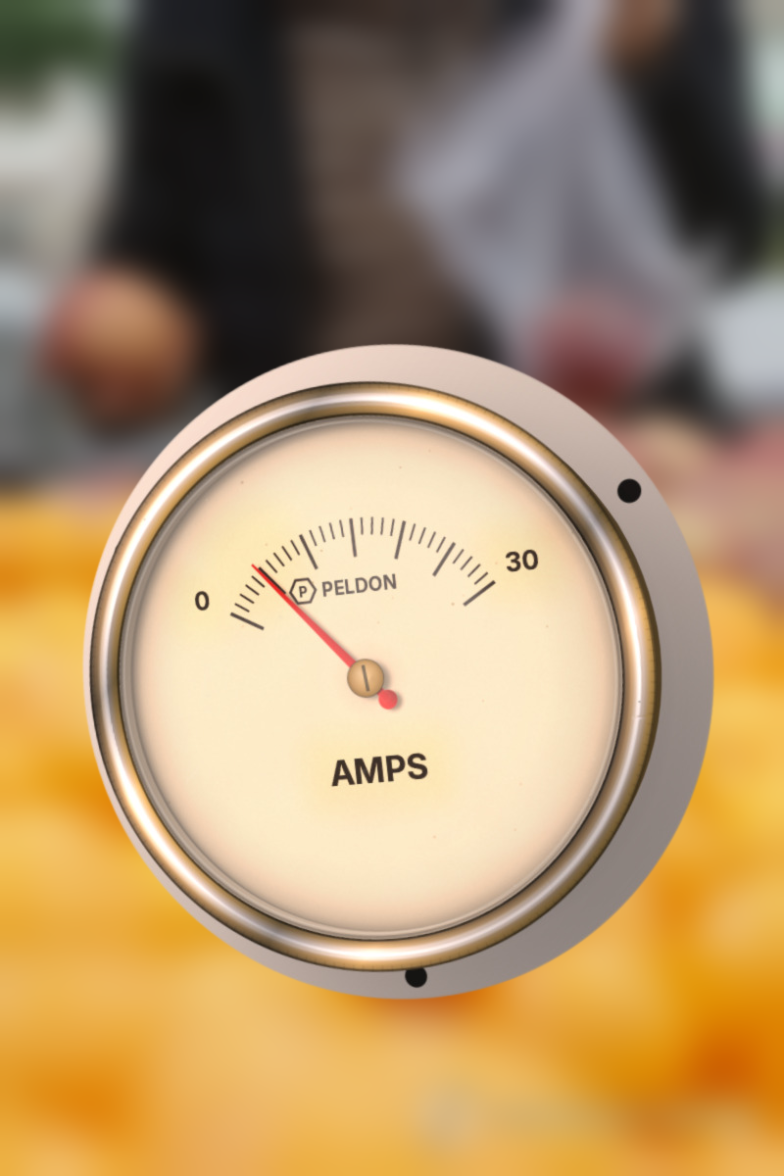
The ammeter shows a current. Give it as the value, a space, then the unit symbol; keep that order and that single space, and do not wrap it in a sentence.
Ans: 5 A
